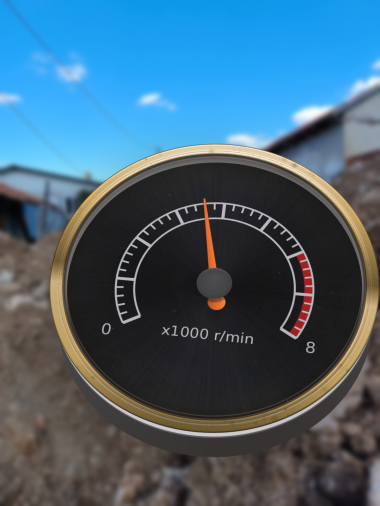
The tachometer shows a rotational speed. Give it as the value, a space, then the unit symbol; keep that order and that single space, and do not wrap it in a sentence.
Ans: 3600 rpm
